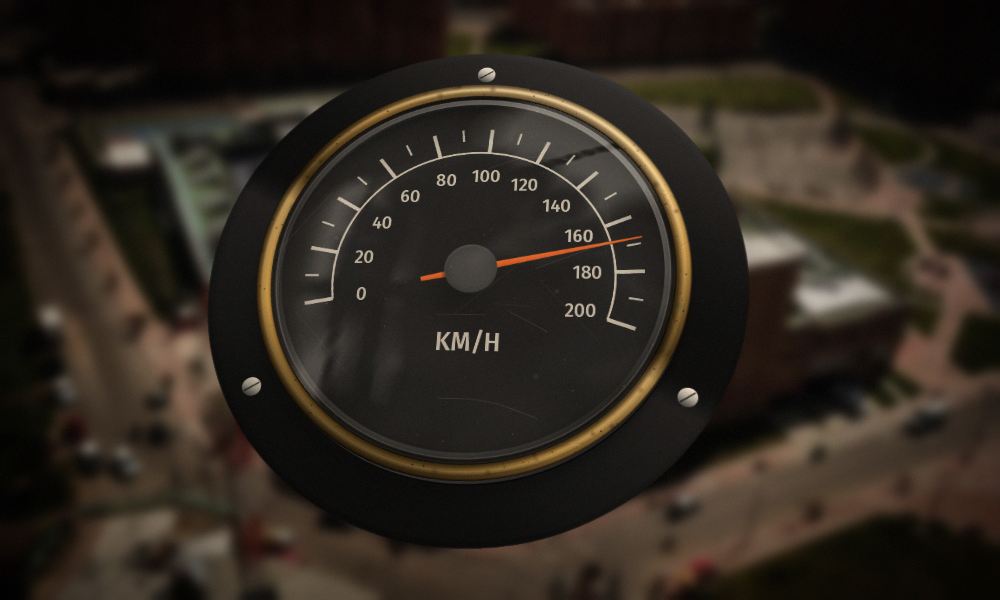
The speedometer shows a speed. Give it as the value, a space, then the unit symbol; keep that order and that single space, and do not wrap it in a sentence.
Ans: 170 km/h
